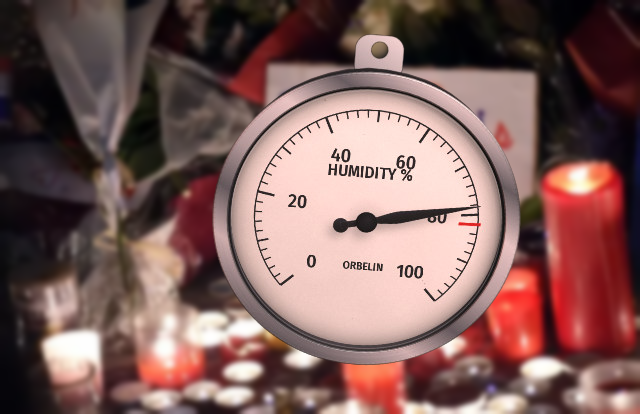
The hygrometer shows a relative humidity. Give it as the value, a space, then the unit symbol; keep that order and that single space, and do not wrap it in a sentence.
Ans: 78 %
